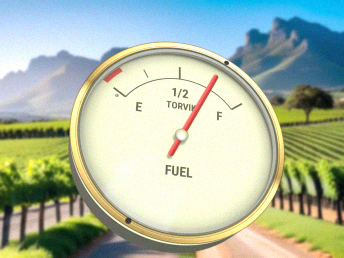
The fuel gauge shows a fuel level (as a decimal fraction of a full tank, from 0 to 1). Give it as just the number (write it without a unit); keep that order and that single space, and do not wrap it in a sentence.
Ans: 0.75
